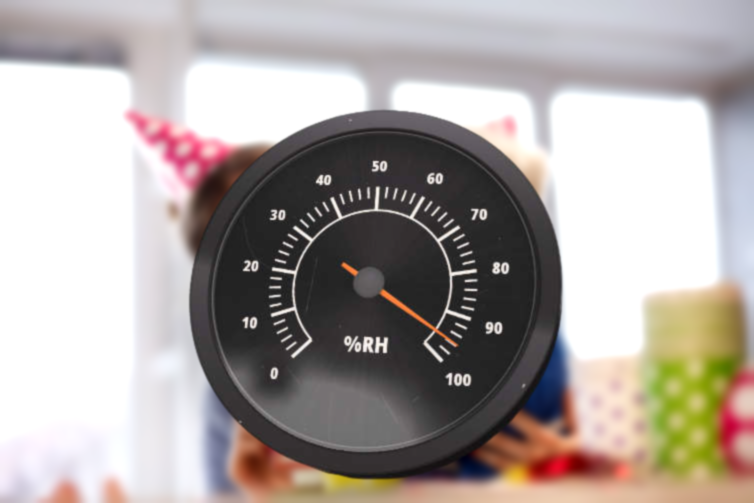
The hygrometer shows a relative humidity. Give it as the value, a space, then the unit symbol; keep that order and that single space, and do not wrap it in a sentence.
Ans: 96 %
